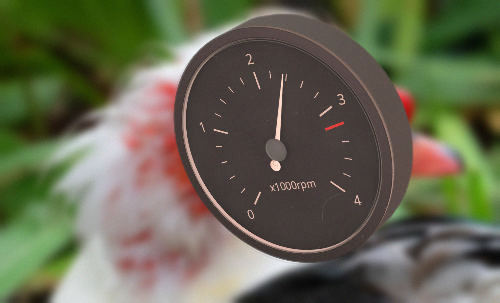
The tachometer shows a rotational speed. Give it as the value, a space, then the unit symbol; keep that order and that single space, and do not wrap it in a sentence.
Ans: 2400 rpm
